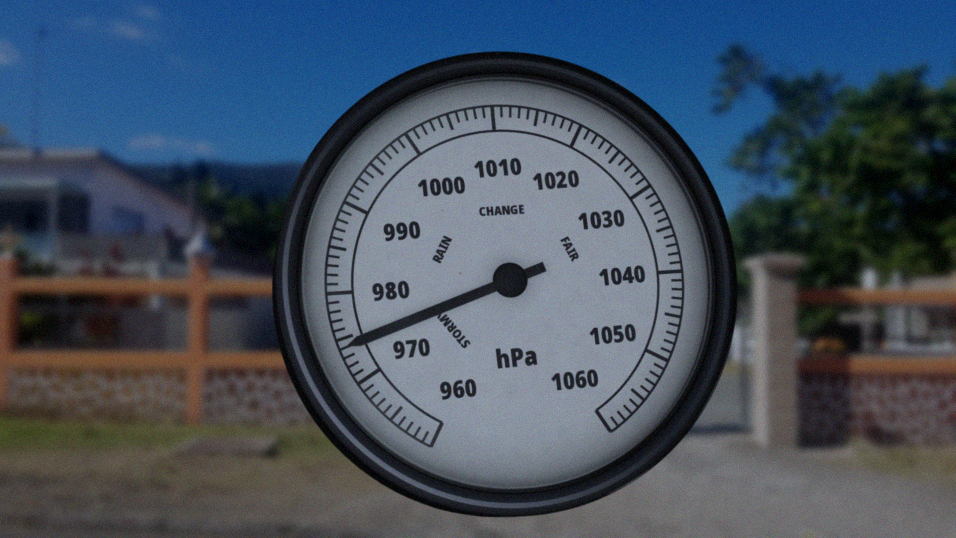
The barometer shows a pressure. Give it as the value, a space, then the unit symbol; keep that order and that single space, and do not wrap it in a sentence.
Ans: 974 hPa
